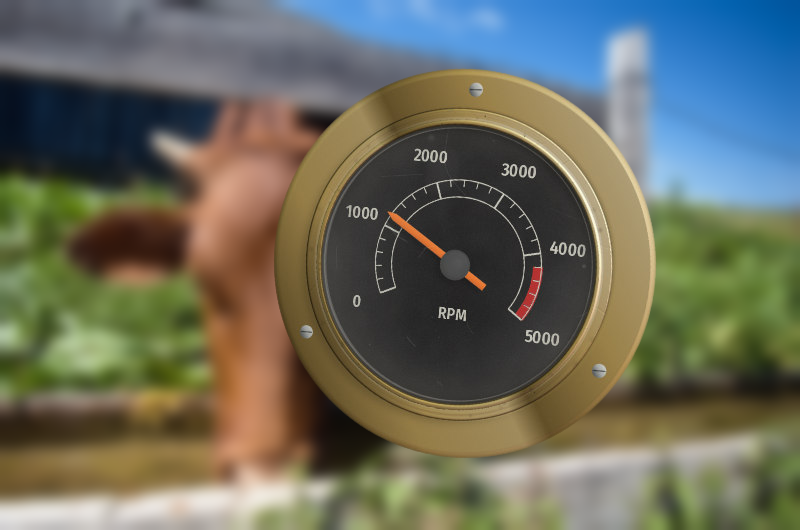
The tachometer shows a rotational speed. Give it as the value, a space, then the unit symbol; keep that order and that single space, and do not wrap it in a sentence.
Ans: 1200 rpm
